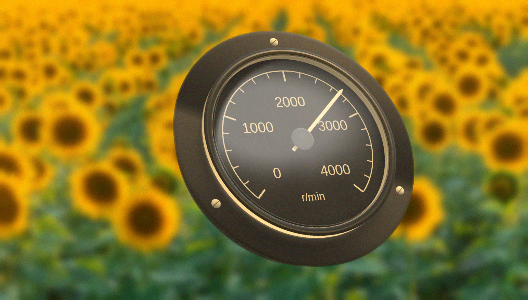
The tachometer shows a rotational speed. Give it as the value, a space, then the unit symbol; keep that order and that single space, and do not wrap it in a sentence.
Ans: 2700 rpm
